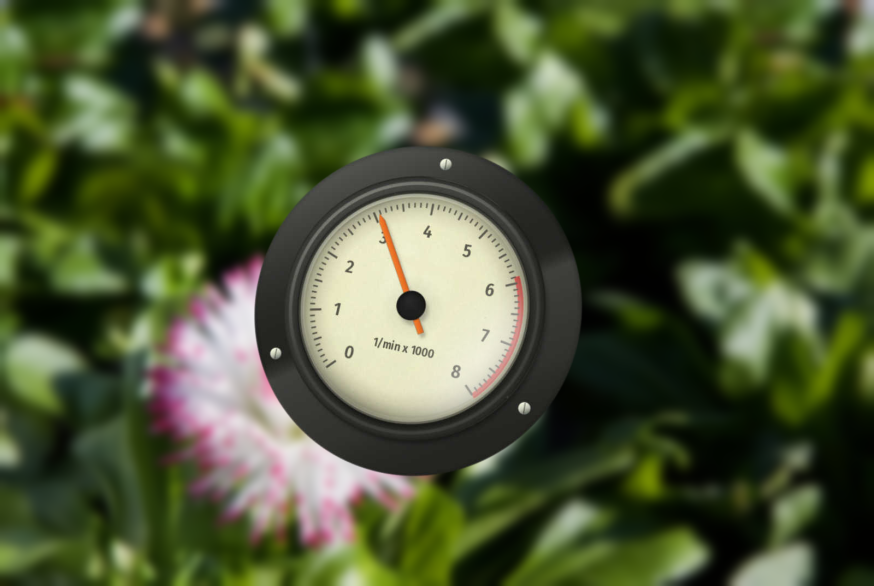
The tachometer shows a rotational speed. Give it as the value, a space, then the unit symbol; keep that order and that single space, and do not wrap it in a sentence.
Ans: 3100 rpm
